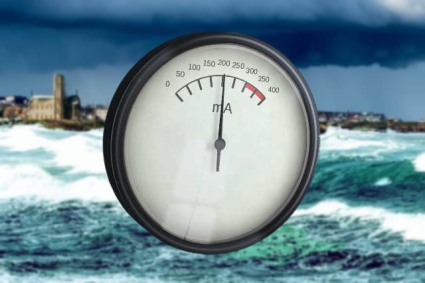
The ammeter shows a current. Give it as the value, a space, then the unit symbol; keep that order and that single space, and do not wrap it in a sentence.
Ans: 200 mA
